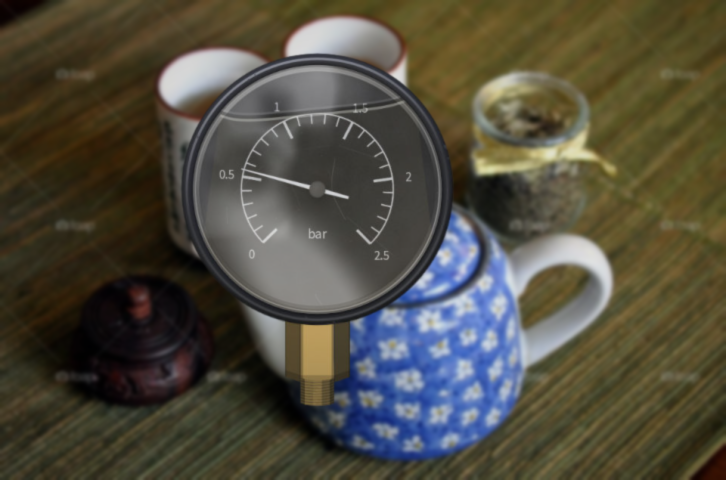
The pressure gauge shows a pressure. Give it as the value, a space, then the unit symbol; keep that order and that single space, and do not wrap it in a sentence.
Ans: 0.55 bar
